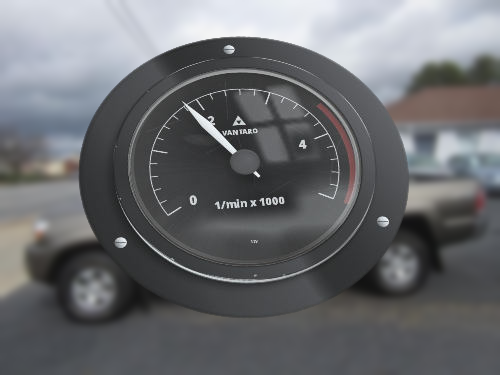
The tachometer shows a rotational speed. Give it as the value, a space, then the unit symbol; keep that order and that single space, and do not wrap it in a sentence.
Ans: 1800 rpm
